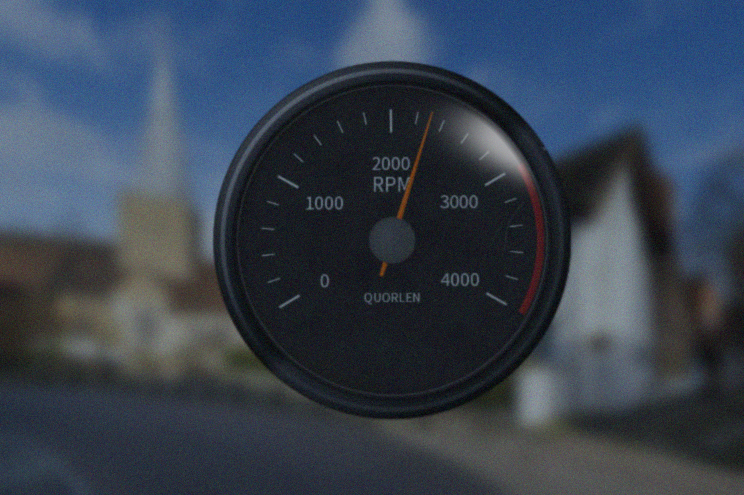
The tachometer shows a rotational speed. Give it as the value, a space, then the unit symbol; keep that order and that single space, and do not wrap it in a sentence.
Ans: 2300 rpm
